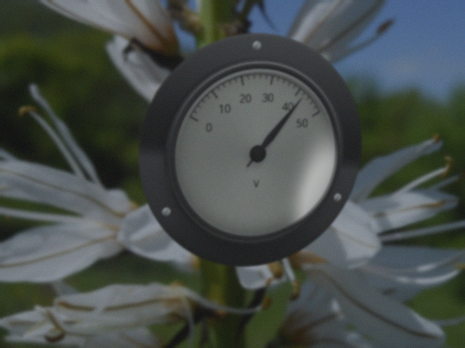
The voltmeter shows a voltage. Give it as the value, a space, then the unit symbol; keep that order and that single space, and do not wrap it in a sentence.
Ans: 42 V
